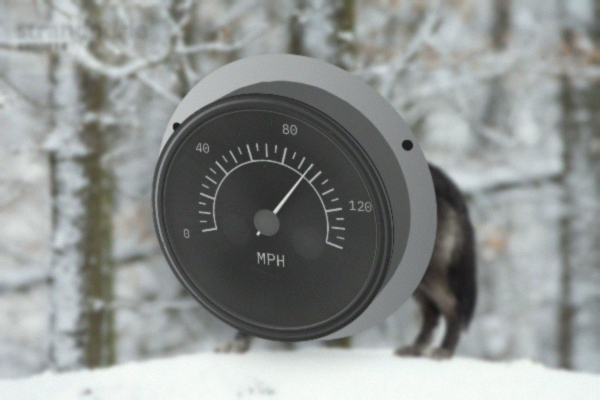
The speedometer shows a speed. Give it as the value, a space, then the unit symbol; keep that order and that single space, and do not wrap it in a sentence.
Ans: 95 mph
